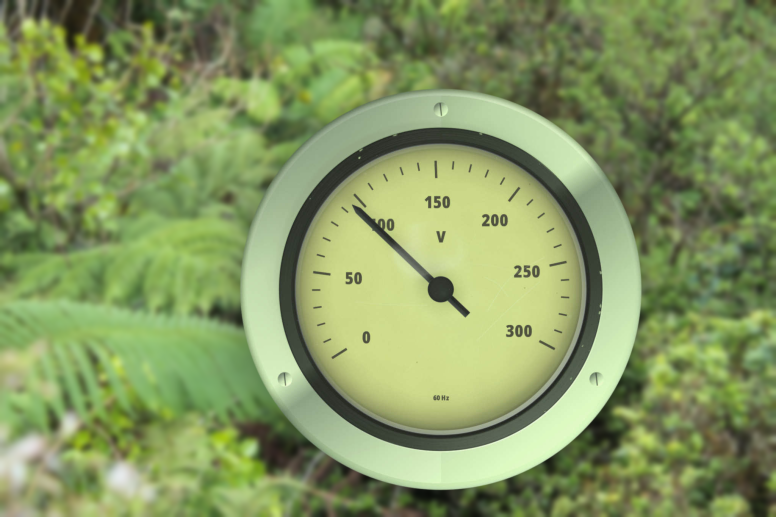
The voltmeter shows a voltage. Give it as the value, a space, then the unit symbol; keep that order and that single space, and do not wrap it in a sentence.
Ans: 95 V
